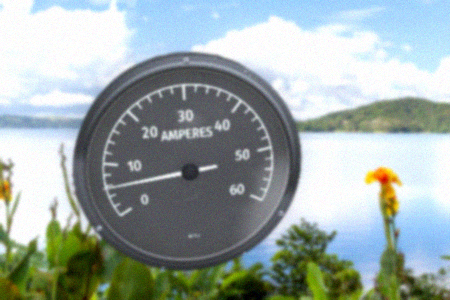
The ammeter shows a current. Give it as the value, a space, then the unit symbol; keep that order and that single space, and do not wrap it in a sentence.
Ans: 6 A
